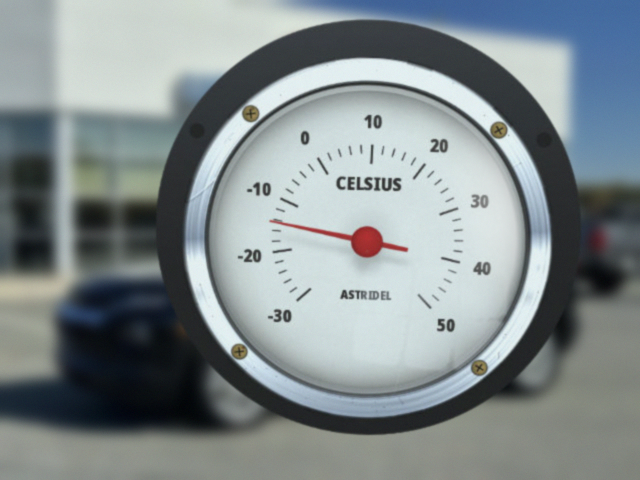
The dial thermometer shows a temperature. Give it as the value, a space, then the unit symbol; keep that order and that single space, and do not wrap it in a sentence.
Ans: -14 °C
